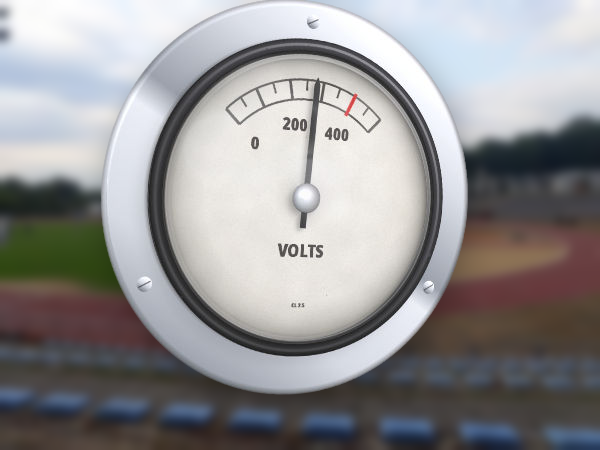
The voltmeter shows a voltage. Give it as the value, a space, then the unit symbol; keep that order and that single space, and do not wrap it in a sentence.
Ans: 275 V
